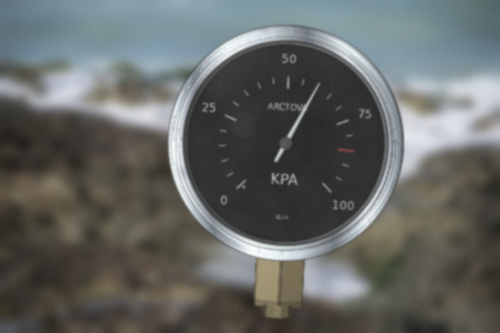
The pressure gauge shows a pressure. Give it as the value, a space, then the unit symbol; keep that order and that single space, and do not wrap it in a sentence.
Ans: 60 kPa
